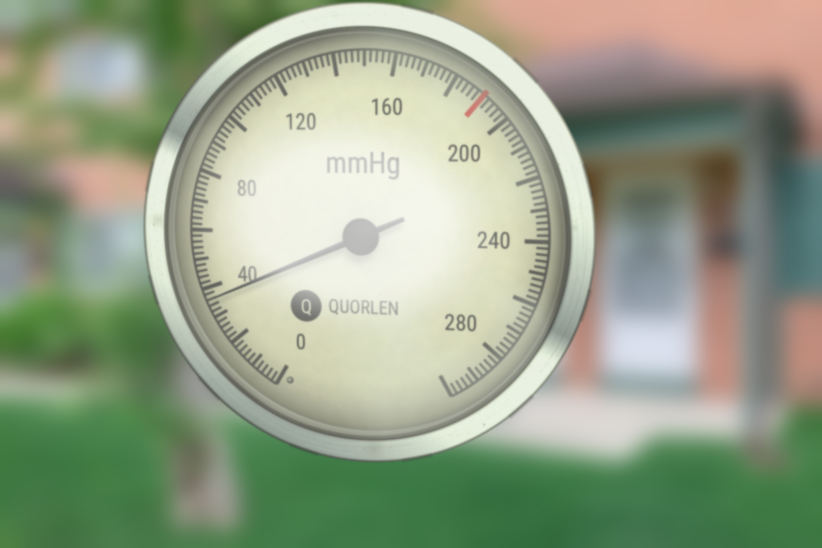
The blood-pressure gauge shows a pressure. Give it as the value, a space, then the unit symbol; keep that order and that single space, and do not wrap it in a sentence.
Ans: 36 mmHg
